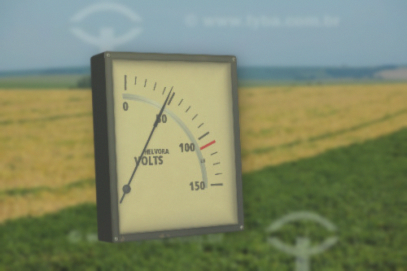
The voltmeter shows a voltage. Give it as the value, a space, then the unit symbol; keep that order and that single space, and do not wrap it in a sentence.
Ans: 45 V
